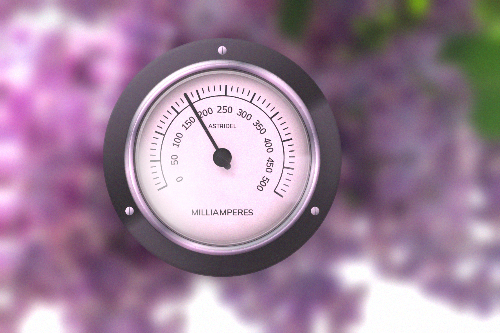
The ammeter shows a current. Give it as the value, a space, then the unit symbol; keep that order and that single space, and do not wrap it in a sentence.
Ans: 180 mA
